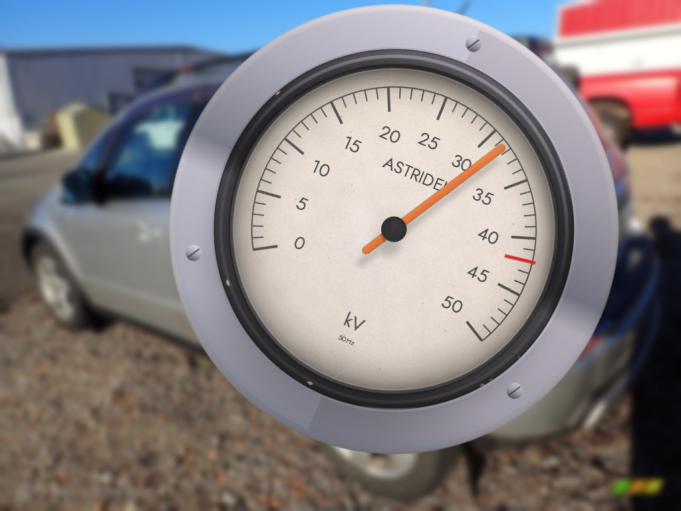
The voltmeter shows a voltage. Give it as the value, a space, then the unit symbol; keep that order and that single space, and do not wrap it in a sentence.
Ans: 31.5 kV
